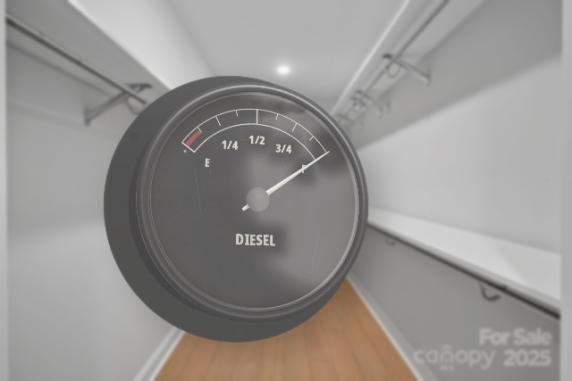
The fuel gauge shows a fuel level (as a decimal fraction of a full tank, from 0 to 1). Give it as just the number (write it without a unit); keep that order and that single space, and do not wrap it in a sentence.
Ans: 1
